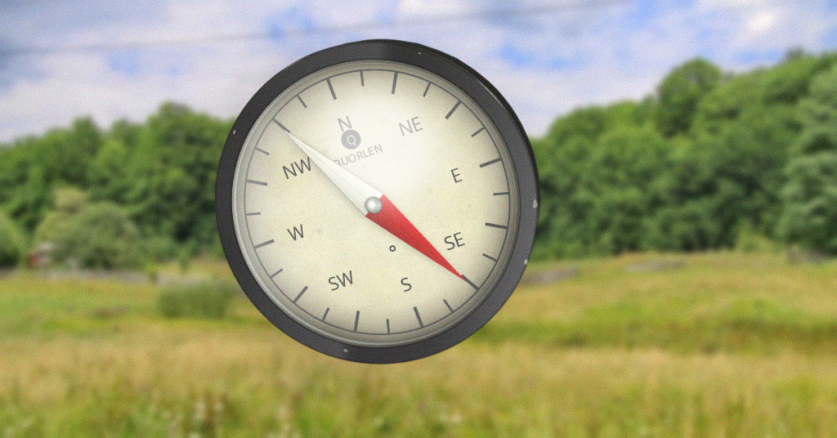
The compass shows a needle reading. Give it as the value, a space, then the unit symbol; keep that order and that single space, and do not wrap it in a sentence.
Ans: 150 °
